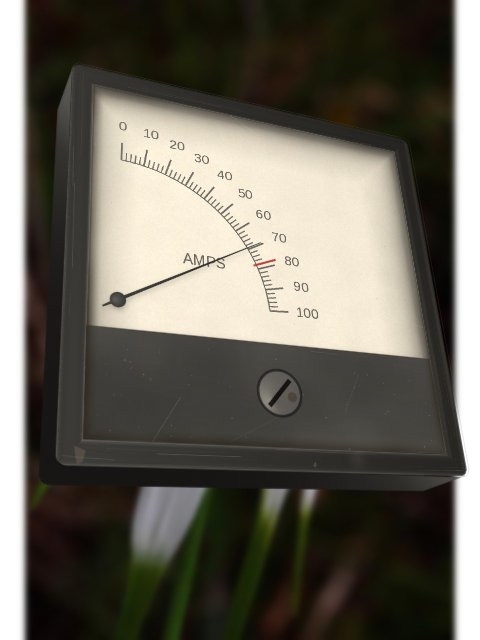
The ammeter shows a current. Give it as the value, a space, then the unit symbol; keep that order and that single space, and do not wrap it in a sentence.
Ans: 70 A
